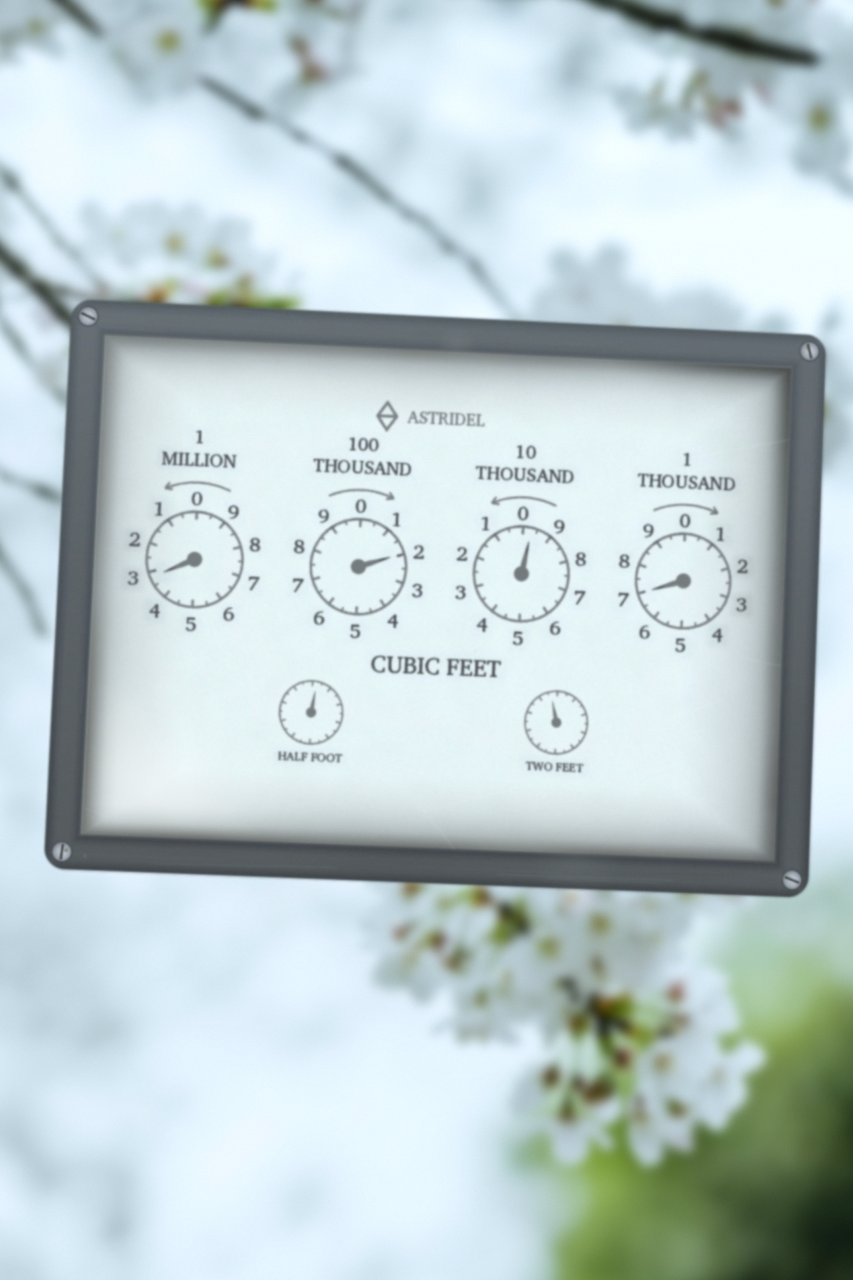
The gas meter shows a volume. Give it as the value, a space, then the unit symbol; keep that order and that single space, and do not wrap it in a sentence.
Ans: 319700 ft³
